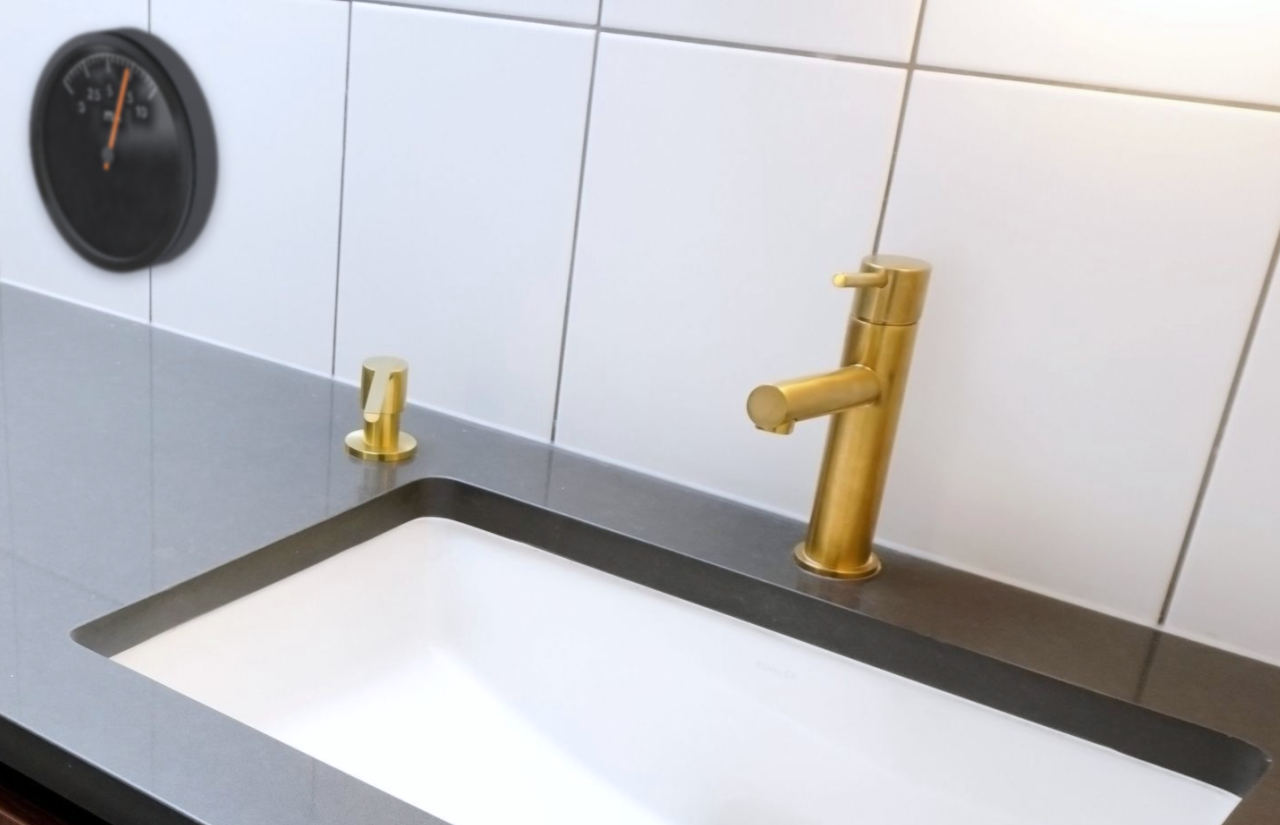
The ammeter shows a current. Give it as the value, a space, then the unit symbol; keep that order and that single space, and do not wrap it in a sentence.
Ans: 7.5 mA
